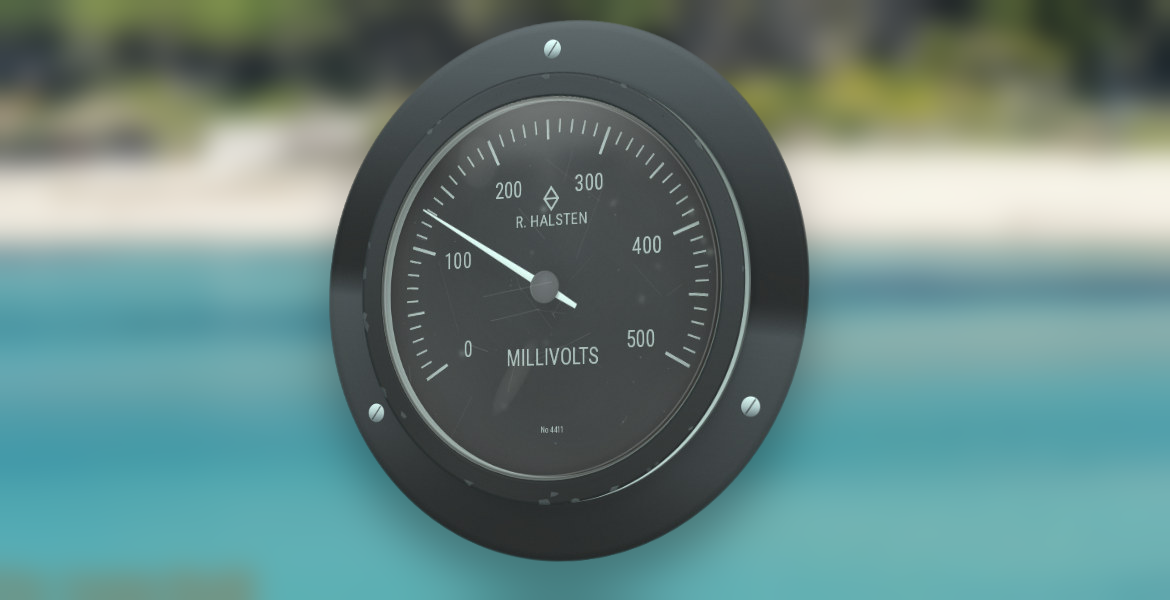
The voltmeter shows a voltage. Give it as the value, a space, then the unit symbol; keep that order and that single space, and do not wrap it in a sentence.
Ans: 130 mV
